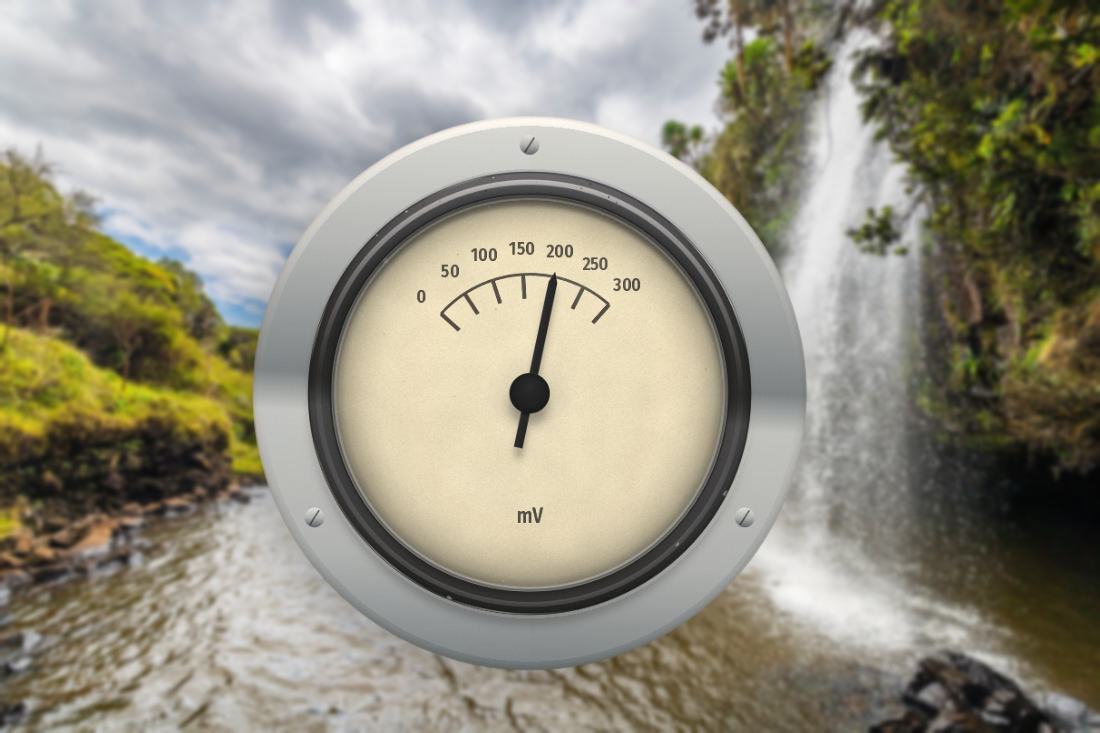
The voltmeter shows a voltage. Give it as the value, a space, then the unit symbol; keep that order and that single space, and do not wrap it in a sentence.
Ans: 200 mV
